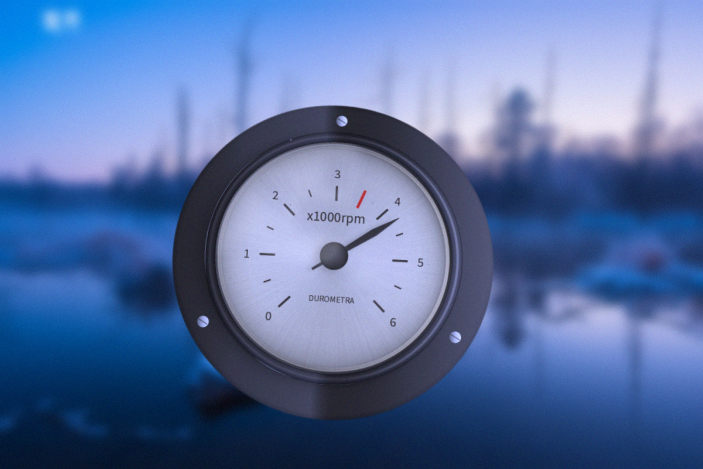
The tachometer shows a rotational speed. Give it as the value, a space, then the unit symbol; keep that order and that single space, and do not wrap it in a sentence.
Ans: 4250 rpm
